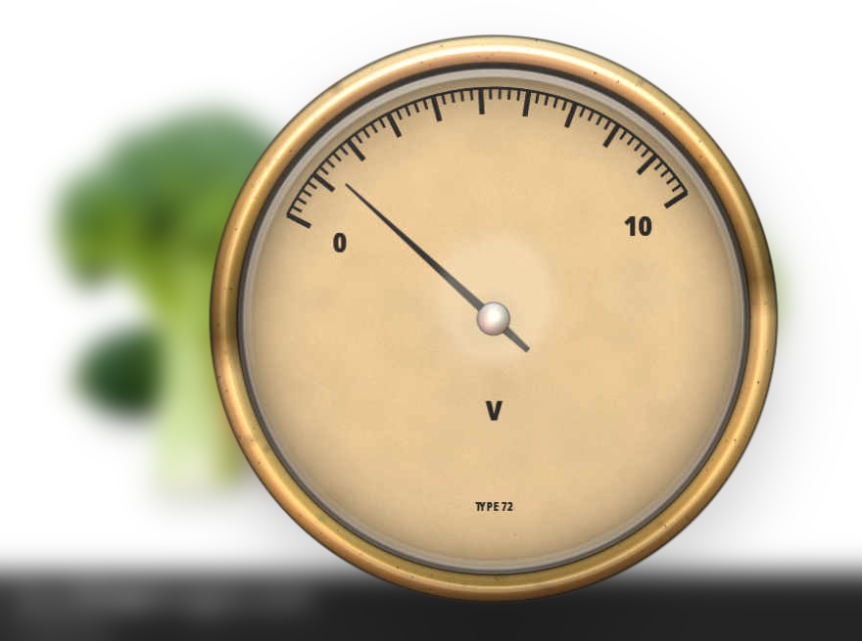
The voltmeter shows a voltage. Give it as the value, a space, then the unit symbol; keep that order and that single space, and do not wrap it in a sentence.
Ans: 1.3 V
